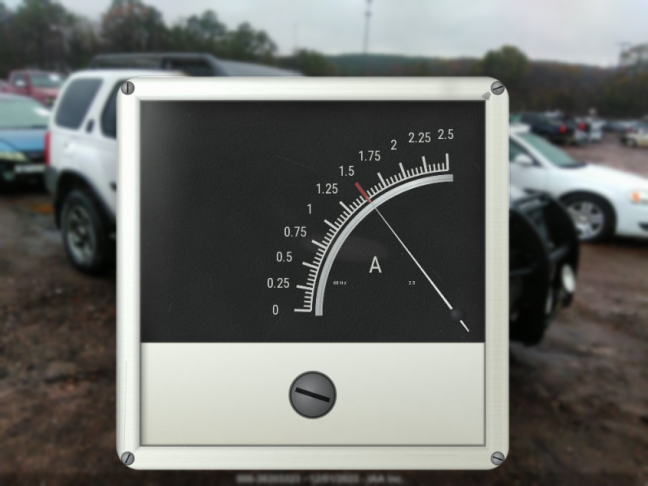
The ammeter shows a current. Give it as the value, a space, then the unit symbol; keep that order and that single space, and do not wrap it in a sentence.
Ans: 1.5 A
